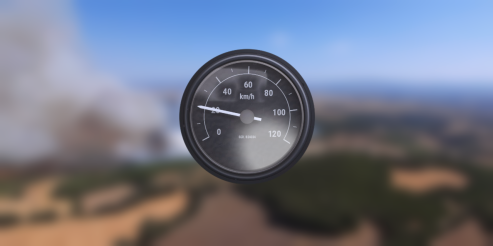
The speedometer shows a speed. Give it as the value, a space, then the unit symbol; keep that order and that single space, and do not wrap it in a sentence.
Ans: 20 km/h
